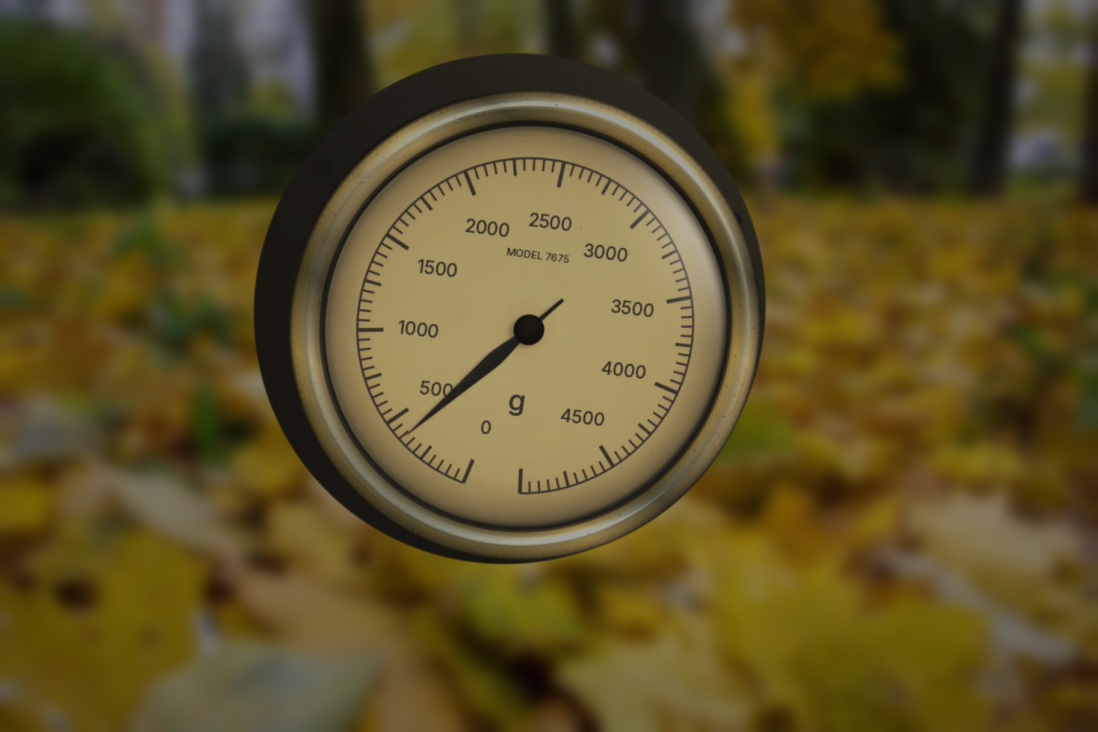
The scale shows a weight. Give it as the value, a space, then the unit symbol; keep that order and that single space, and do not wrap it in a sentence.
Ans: 400 g
